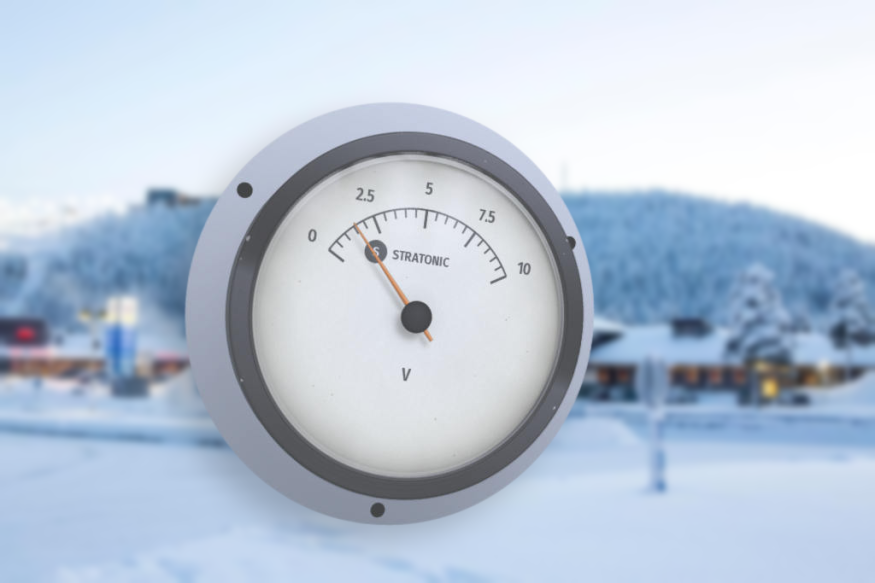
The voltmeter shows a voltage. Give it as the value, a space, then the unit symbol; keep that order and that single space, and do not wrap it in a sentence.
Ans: 1.5 V
